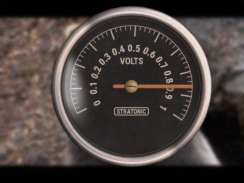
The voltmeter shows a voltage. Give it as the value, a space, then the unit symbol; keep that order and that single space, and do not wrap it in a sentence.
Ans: 0.86 V
